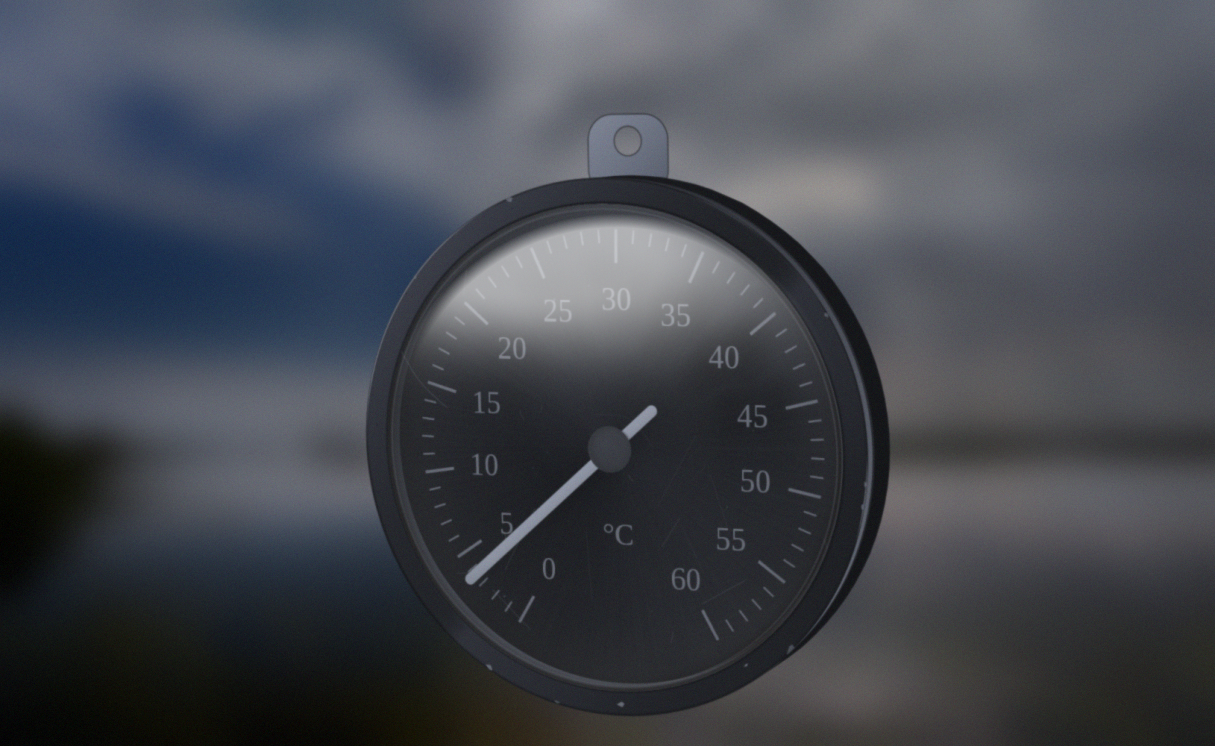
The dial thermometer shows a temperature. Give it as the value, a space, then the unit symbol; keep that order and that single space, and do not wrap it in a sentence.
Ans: 3.5 °C
